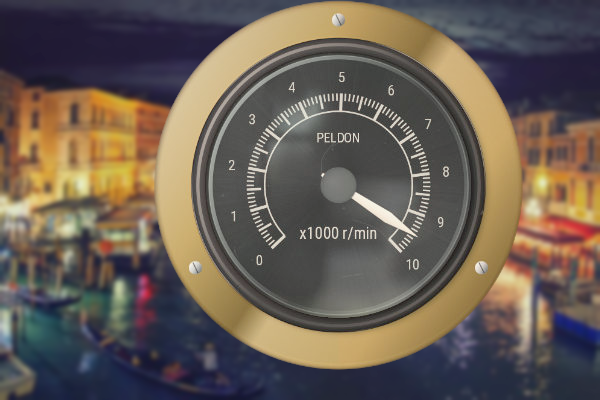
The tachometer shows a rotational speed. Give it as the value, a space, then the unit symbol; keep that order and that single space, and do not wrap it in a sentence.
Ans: 9500 rpm
